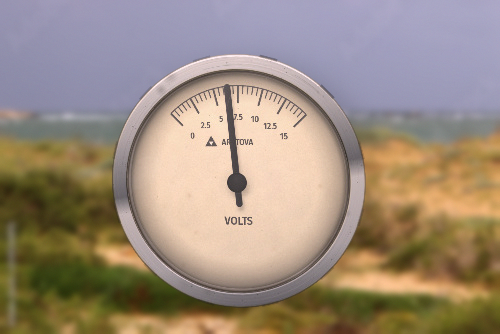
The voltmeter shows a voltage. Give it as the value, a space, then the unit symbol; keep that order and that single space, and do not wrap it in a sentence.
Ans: 6.5 V
